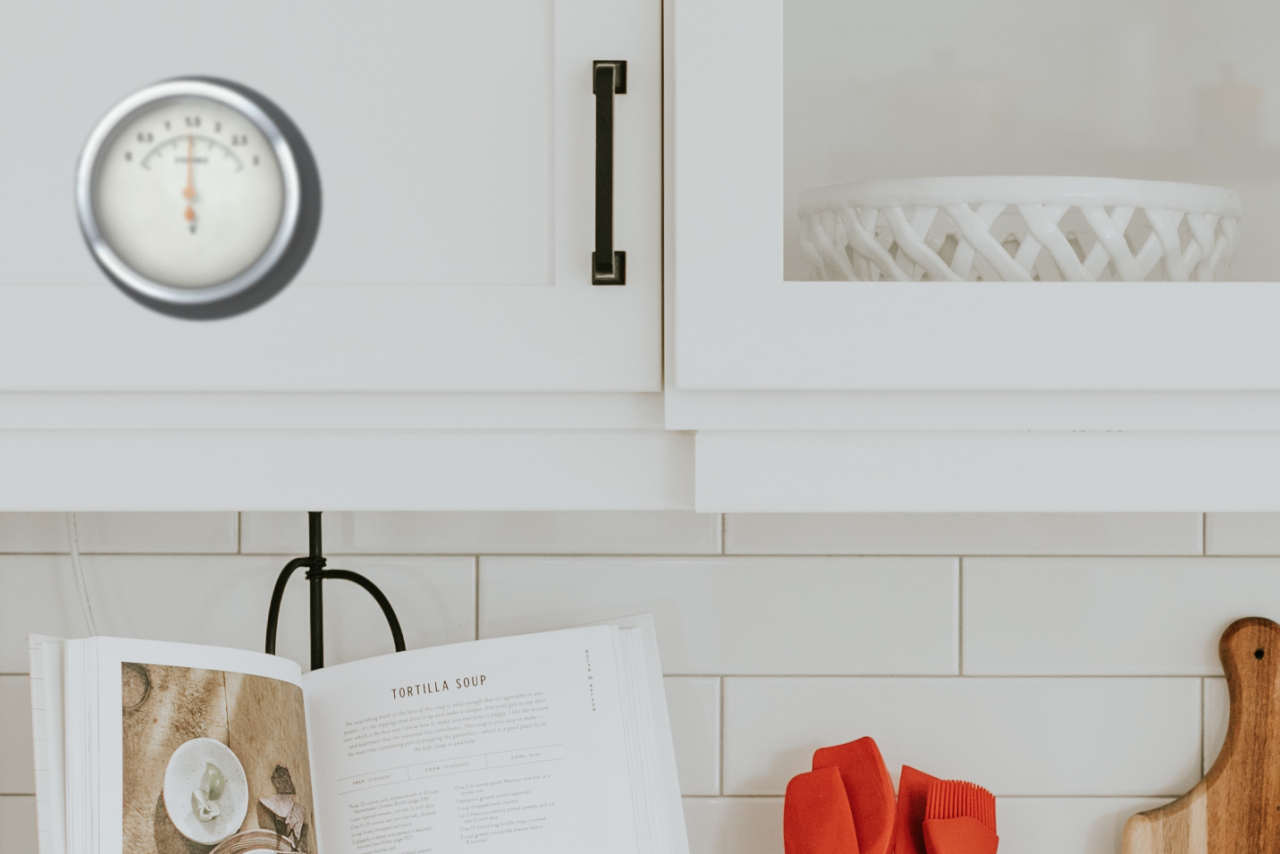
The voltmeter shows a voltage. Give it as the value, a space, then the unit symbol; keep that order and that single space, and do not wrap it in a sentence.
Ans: 1.5 V
